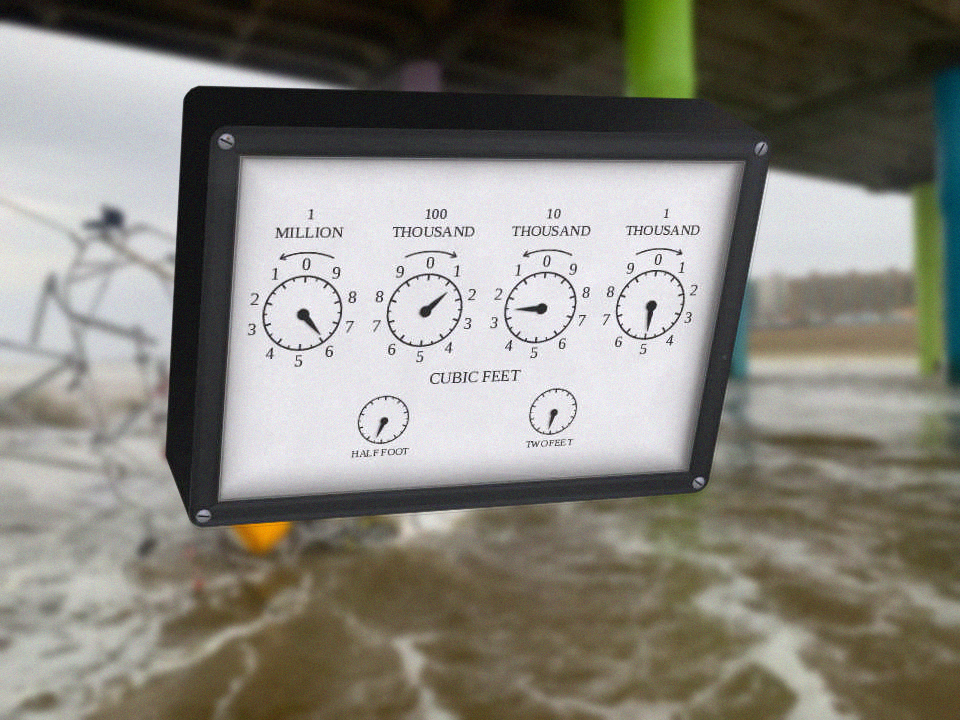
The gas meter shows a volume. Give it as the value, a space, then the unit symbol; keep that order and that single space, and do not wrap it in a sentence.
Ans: 612500 ft³
